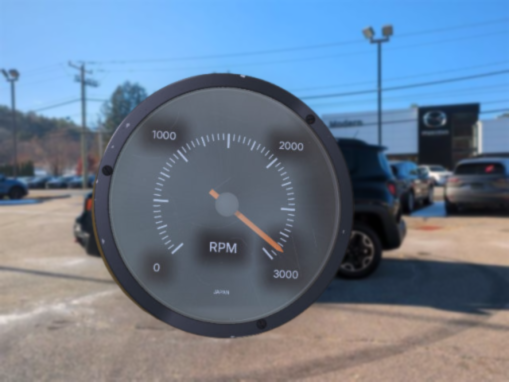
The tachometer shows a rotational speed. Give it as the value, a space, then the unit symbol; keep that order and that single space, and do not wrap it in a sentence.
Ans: 2900 rpm
